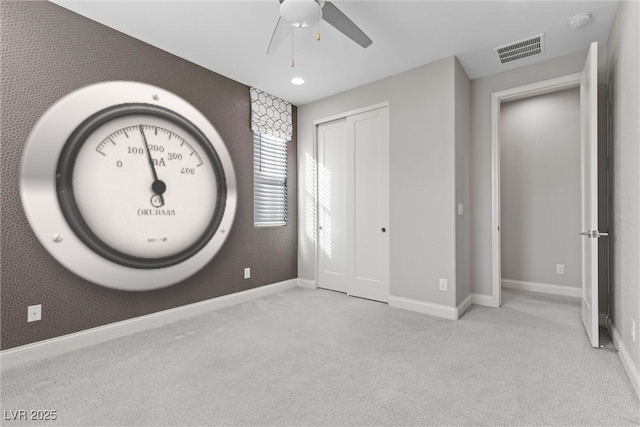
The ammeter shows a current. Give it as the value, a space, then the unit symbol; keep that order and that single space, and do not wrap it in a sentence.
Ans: 150 mA
